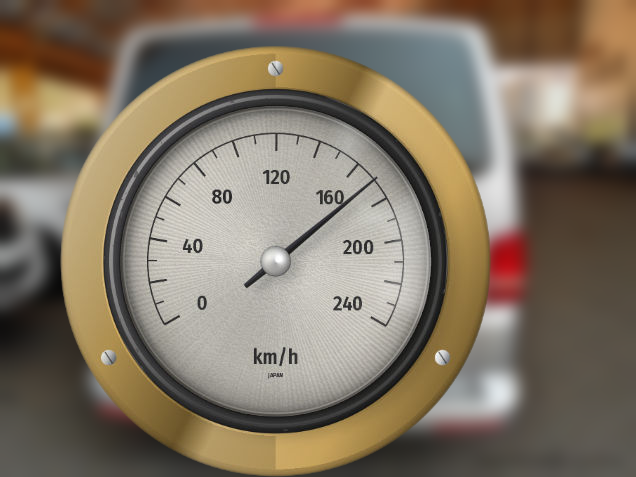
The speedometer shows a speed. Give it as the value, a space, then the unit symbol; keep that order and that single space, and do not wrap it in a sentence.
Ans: 170 km/h
